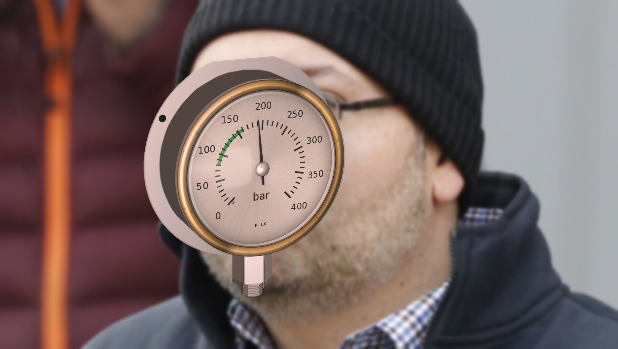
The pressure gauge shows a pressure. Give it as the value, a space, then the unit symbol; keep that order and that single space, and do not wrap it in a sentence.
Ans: 190 bar
